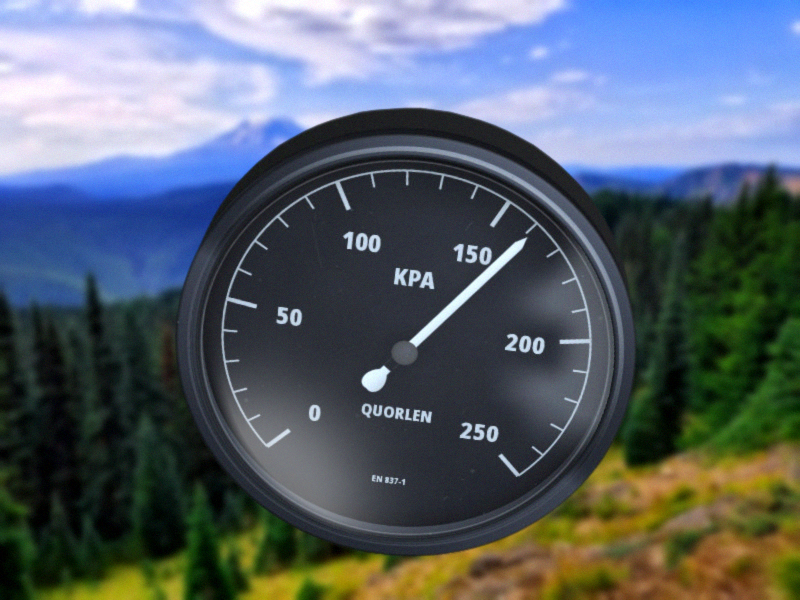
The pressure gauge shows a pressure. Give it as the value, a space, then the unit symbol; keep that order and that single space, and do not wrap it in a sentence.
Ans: 160 kPa
